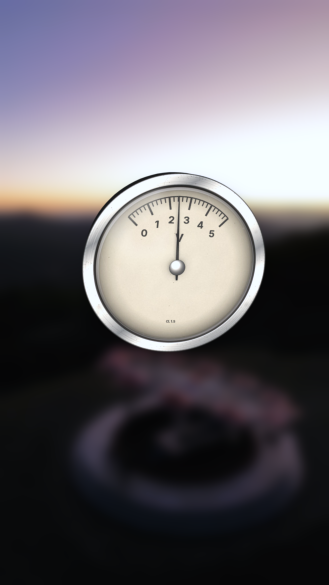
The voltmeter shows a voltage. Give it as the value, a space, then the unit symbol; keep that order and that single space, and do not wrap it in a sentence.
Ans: 2.4 V
